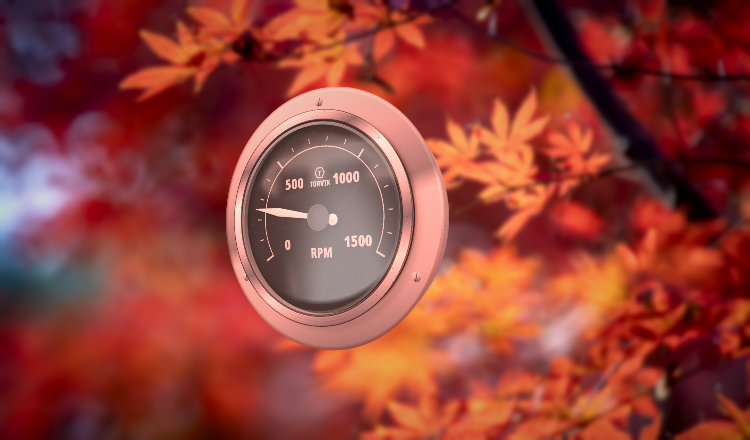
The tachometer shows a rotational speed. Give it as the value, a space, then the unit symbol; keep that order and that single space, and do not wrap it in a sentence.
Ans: 250 rpm
